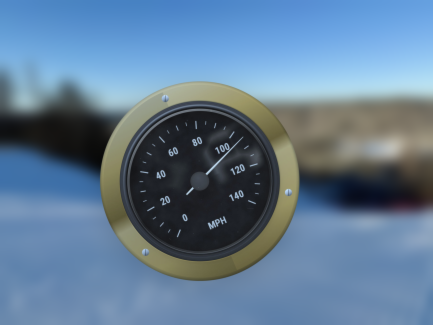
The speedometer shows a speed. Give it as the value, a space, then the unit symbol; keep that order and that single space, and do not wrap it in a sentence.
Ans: 105 mph
